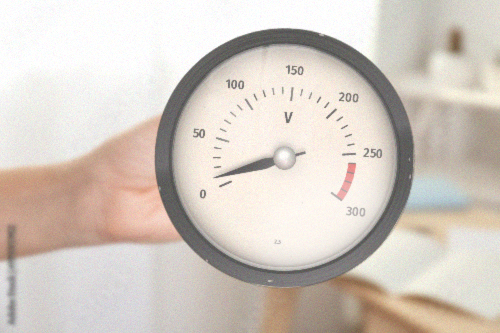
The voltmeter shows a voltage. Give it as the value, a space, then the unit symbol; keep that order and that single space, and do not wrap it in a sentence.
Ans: 10 V
